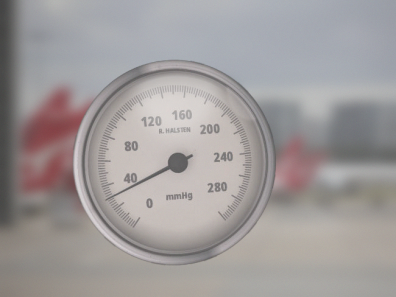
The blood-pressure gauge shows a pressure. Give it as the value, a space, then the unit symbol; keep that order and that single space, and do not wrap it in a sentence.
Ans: 30 mmHg
